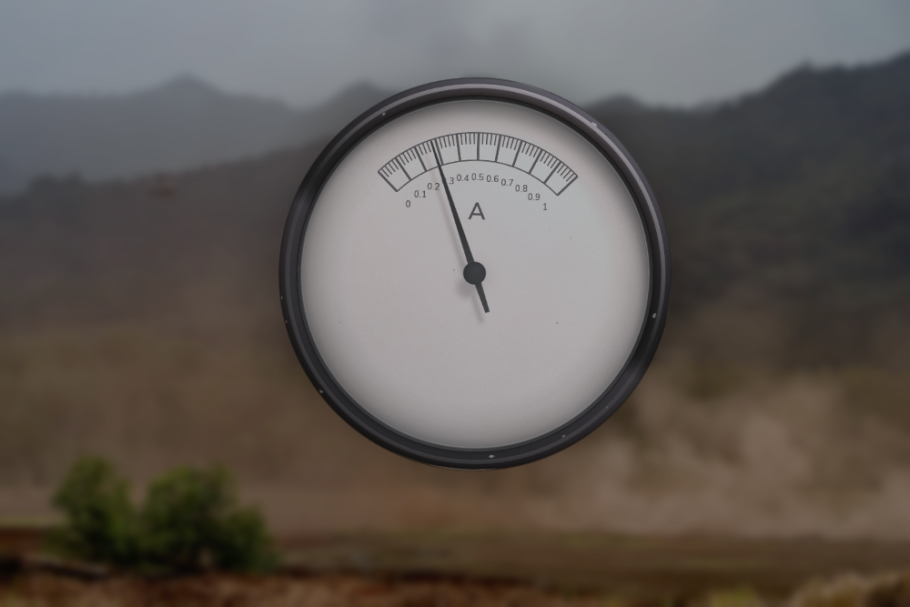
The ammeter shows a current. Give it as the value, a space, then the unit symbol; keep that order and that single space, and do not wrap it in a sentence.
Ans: 0.28 A
